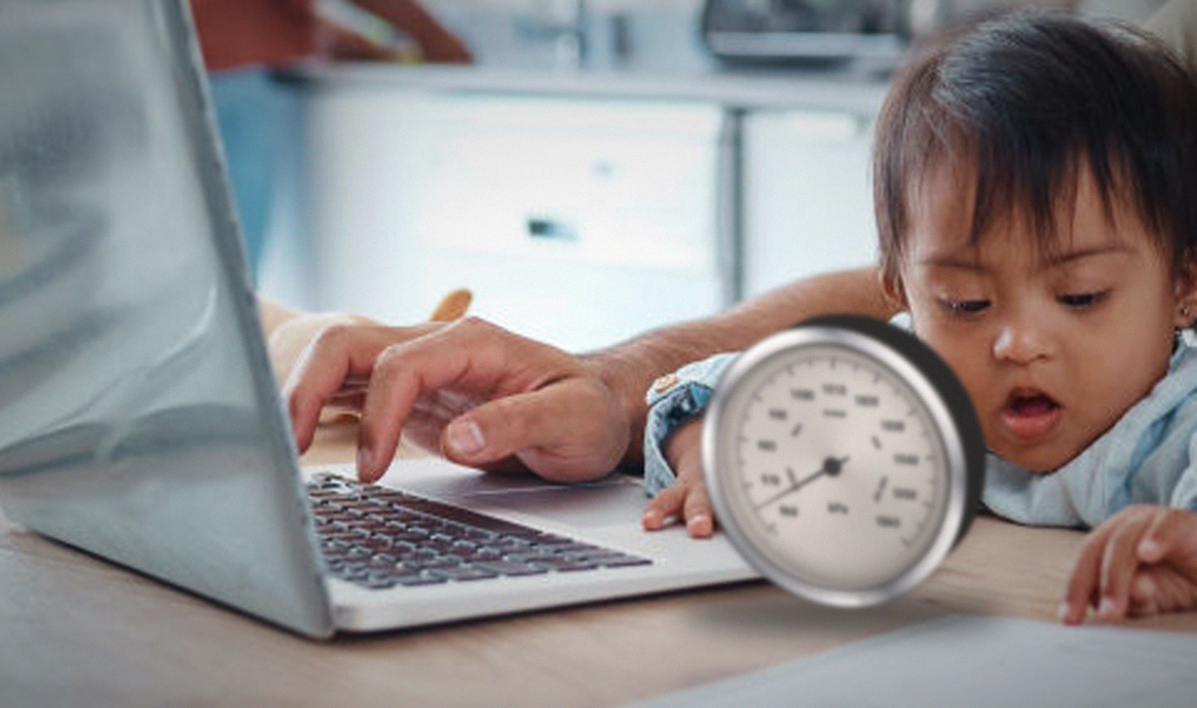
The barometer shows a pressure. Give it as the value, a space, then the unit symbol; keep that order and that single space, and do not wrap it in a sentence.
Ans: 965 hPa
